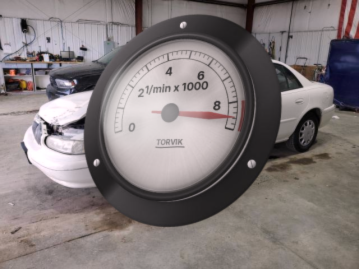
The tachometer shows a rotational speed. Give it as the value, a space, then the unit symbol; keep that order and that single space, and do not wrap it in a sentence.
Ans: 8600 rpm
